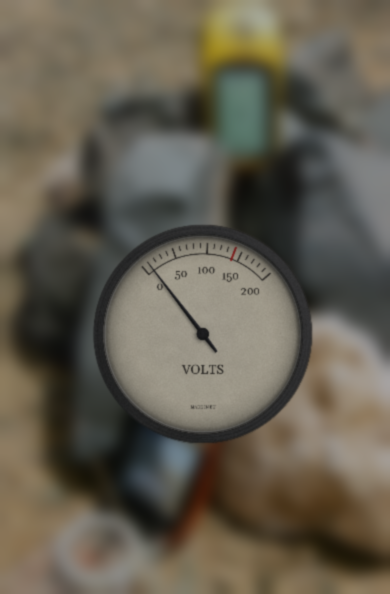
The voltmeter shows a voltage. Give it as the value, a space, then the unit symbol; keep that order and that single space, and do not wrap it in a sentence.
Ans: 10 V
